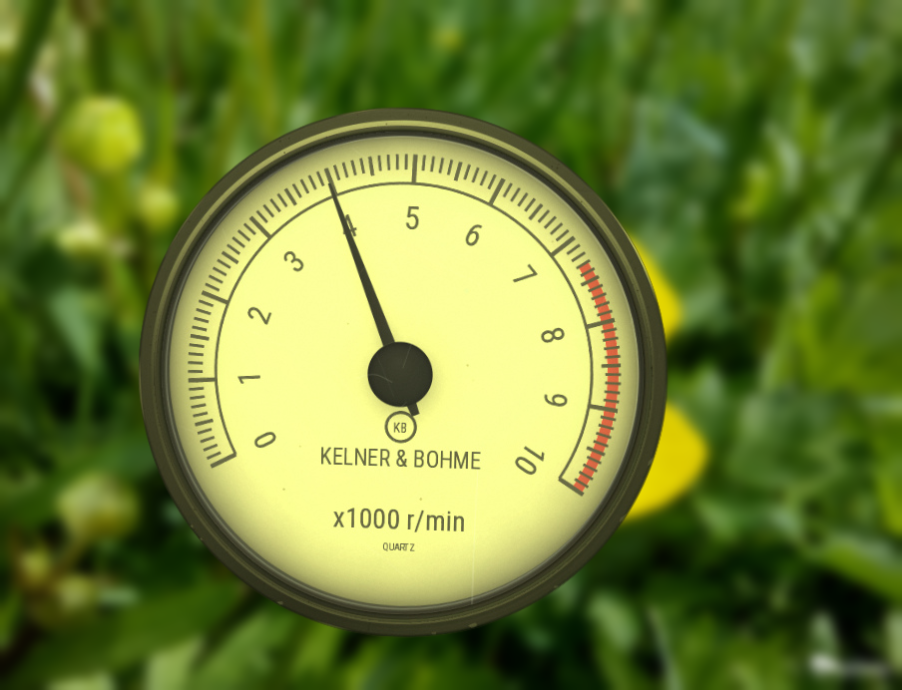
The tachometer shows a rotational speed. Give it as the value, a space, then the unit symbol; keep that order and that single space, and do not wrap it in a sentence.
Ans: 4000 rpm
